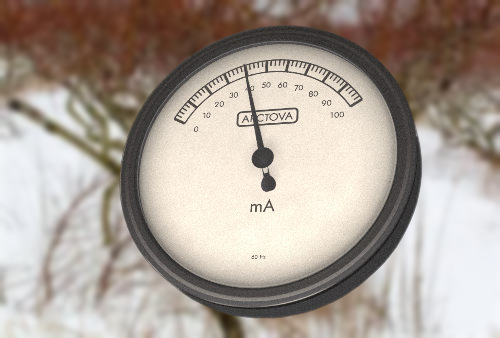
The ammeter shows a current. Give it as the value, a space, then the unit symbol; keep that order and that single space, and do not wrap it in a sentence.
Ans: 40 mA
